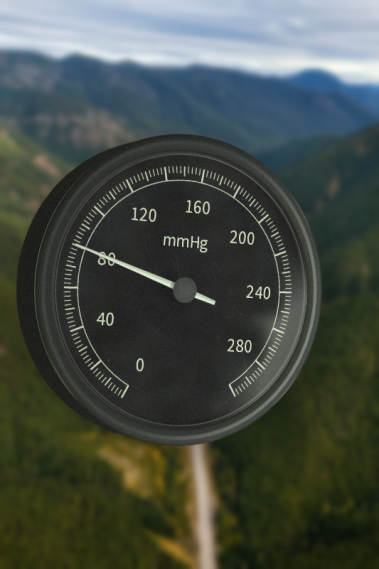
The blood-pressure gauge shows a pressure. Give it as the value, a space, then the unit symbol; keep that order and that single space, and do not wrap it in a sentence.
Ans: 80 mmHg
